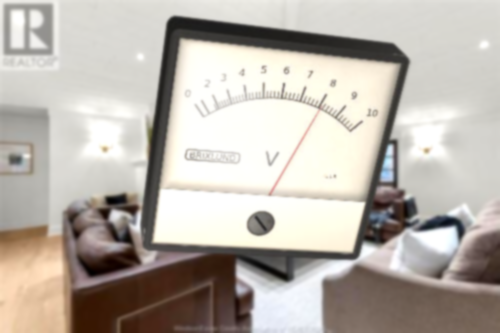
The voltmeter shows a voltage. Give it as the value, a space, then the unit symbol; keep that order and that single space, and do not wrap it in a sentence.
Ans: 8 V
